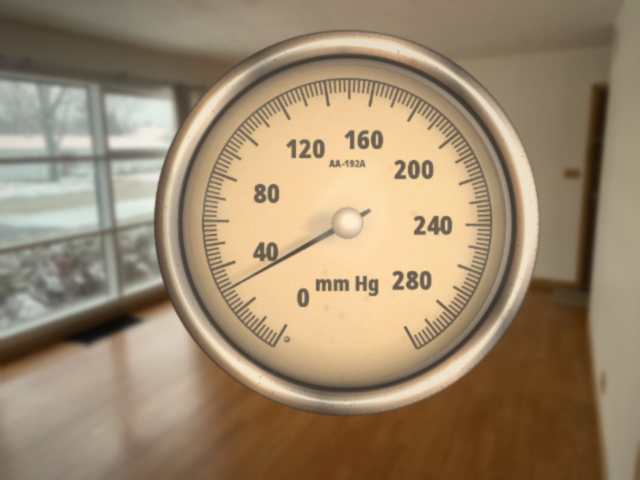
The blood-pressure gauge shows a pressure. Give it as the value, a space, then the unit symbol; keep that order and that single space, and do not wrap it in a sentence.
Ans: 30 mmHg
